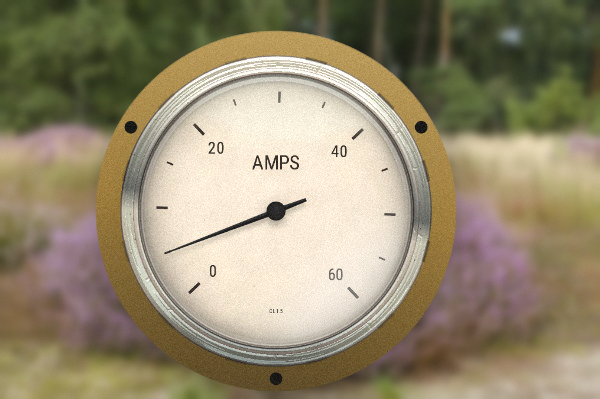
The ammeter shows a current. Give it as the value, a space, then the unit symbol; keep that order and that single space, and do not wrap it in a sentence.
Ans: 5 A
